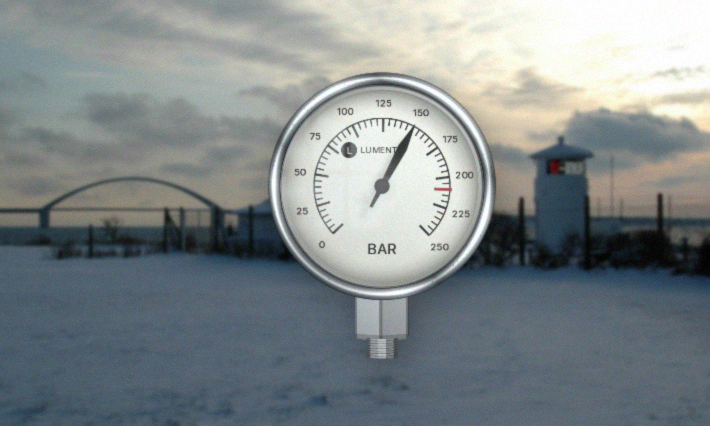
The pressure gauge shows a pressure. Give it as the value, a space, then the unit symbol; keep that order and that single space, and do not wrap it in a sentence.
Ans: 150 bar
